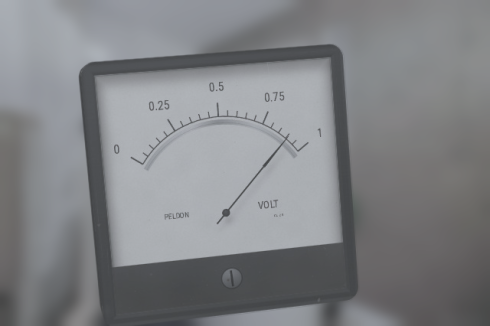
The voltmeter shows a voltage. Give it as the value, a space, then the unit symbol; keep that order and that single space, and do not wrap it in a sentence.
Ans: 0.9 V
